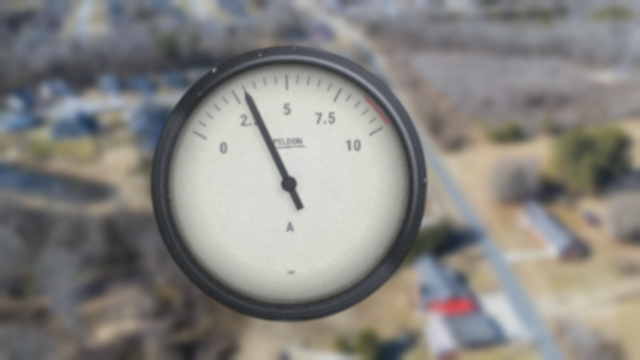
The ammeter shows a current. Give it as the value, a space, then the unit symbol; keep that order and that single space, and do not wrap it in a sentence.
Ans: 3 A
